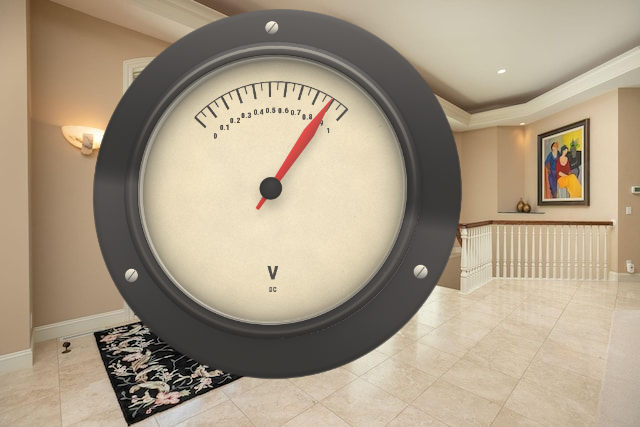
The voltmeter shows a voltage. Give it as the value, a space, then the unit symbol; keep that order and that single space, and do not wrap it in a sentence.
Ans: 0.9 V
